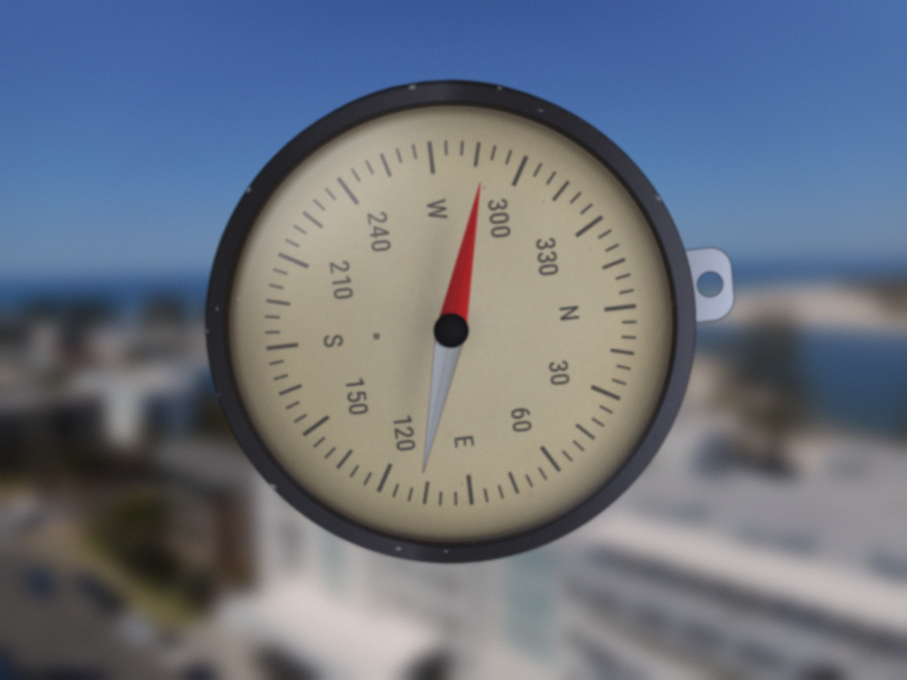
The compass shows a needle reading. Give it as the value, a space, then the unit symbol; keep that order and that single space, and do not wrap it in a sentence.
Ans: 287.5 °
